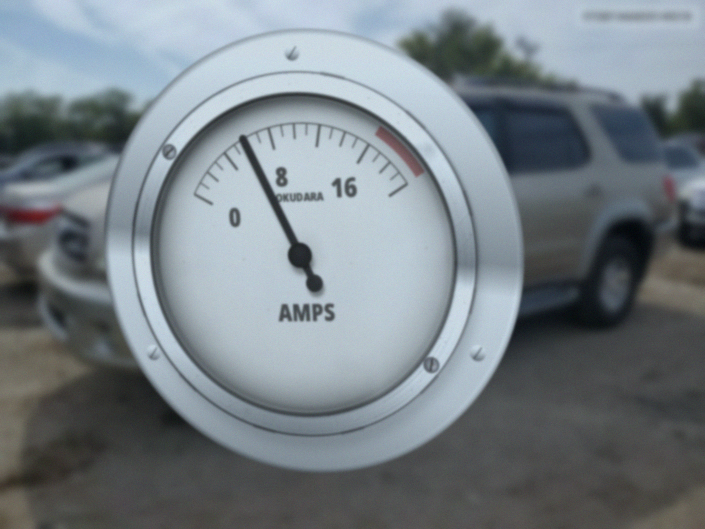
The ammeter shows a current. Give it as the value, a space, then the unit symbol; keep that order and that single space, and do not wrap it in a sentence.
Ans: 6 A
